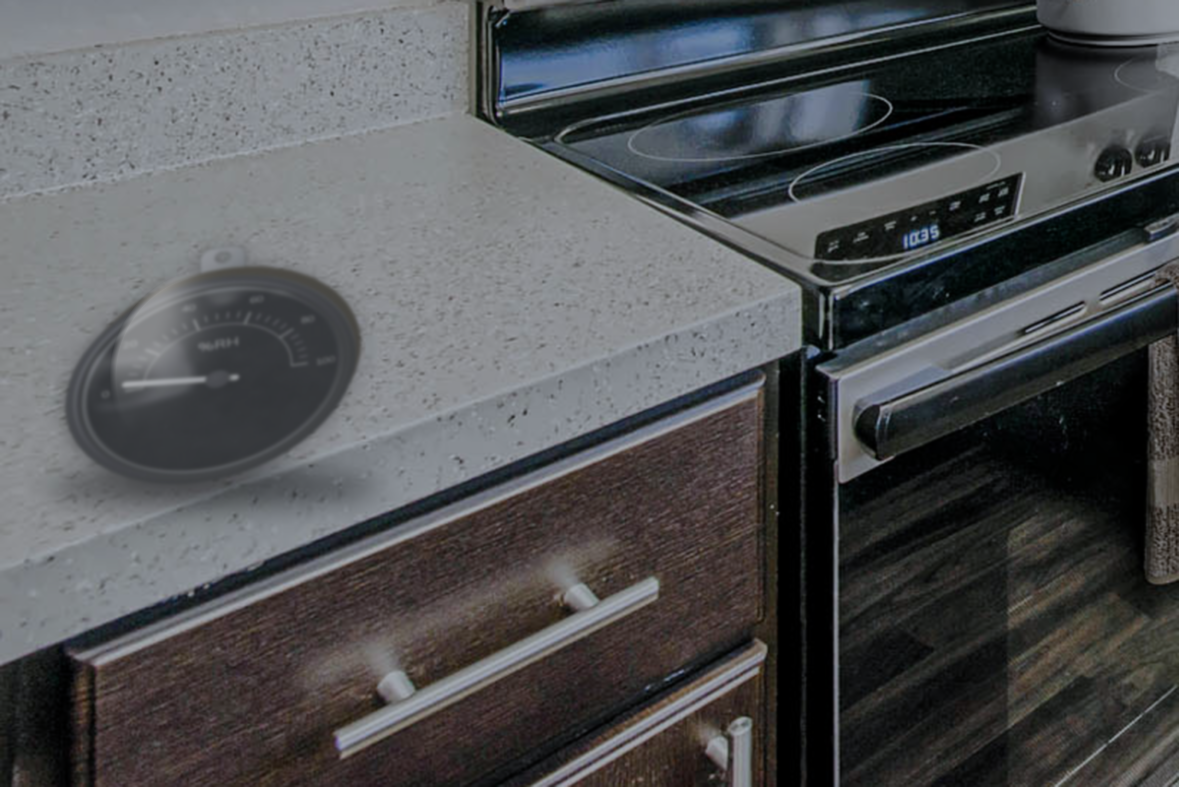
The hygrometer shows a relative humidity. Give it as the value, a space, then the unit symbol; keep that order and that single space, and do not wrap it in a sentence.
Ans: 4 %
